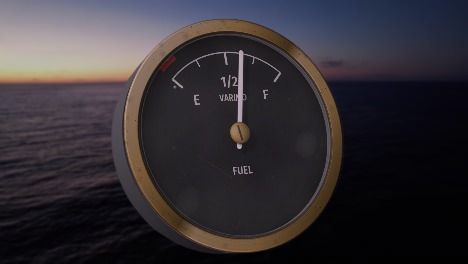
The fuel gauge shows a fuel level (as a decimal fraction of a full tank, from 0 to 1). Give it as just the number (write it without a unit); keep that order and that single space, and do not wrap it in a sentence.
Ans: 0.625
